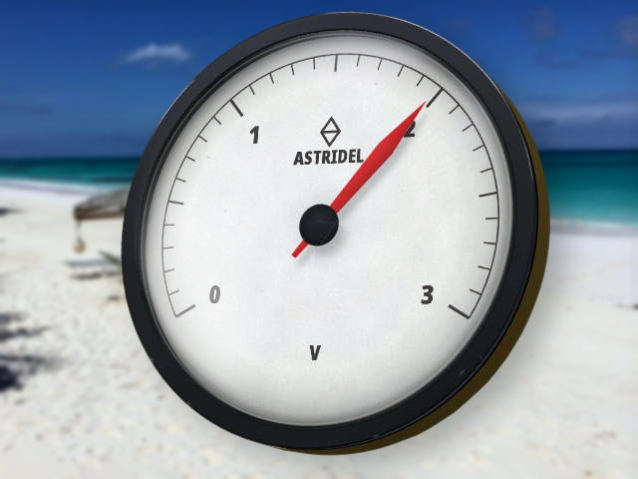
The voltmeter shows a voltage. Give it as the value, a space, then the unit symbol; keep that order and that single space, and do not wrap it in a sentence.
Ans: 2 V
